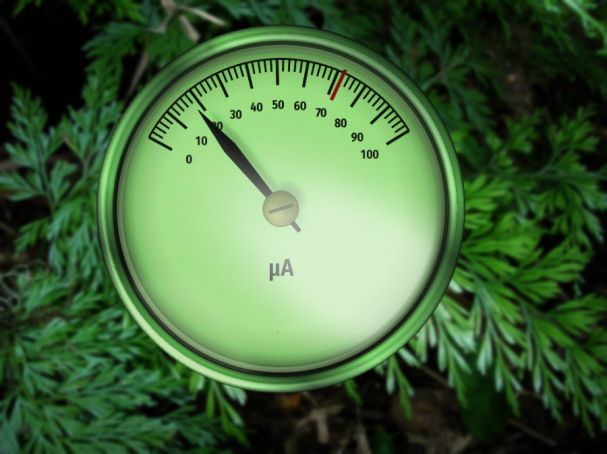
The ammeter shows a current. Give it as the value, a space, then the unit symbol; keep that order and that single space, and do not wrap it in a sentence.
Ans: 18 µA
